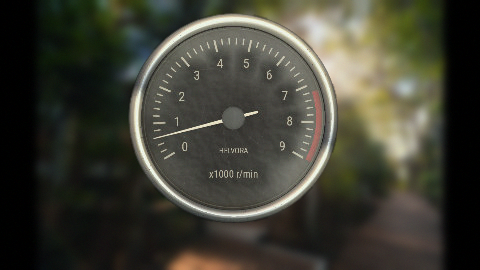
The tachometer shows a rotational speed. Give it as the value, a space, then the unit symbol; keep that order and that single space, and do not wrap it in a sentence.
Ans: 600 rpm
